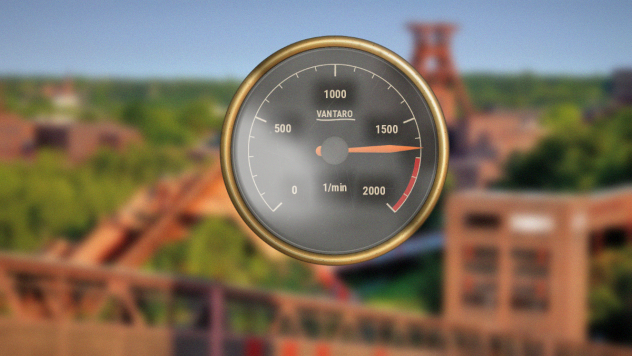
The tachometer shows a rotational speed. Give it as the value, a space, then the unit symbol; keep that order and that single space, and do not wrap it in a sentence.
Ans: 1650 rpm
